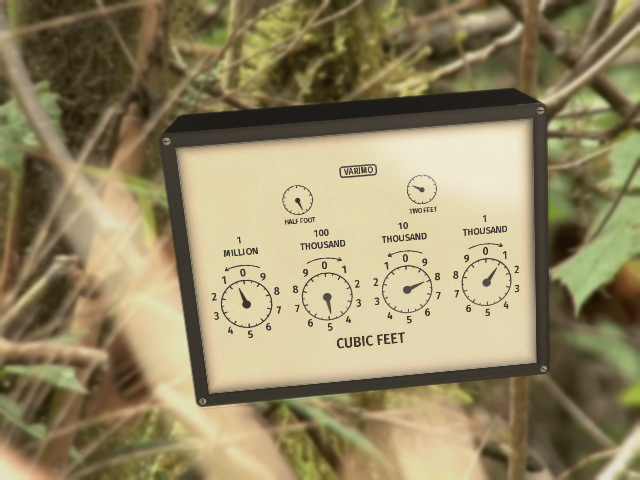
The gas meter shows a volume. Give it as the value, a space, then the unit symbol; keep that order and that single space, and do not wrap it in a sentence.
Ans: 48100 ft³
